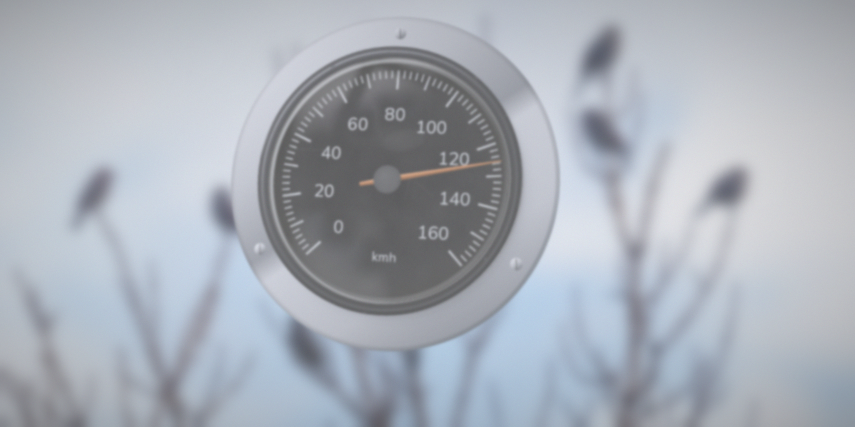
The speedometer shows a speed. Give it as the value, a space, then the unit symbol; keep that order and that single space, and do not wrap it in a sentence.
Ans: 126 km/h
